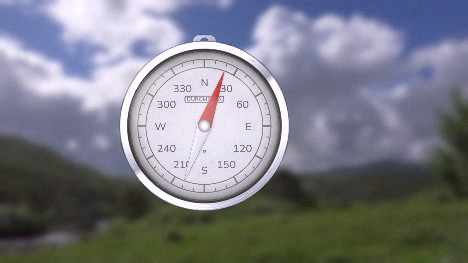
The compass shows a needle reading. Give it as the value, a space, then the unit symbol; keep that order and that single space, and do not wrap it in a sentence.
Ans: 20 °
